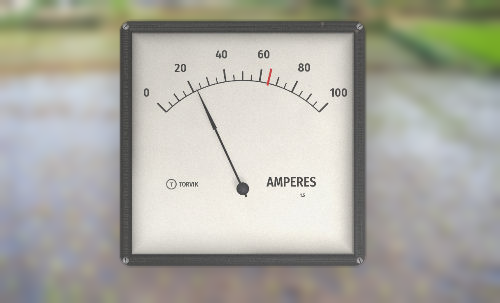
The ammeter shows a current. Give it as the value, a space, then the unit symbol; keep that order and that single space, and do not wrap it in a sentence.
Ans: 22.5 A
